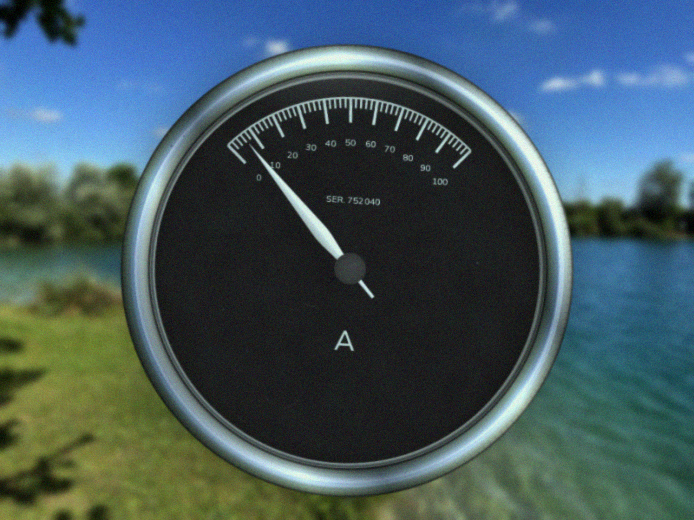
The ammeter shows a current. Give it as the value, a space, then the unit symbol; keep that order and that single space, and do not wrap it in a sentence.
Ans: 6 A
